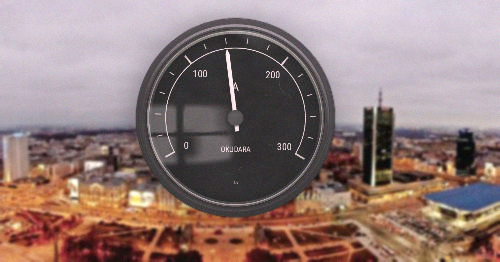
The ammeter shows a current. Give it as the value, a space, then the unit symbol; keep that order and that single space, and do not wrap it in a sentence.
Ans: 140 A
